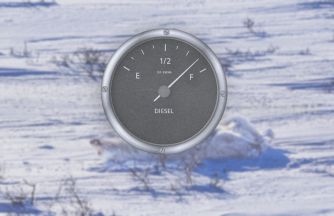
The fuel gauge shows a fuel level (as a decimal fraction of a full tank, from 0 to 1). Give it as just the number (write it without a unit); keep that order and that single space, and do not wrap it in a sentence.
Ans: 0.875
